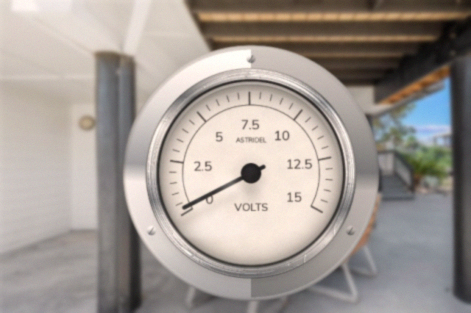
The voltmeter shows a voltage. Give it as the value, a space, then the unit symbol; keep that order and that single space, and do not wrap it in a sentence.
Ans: 0.25 V
